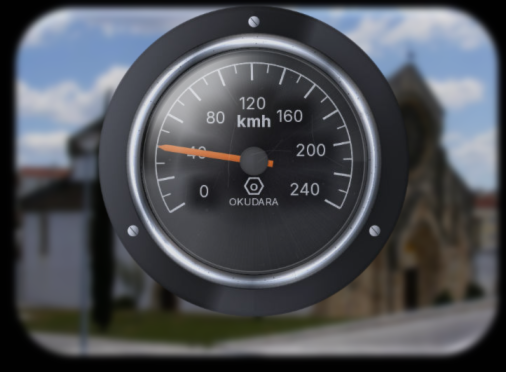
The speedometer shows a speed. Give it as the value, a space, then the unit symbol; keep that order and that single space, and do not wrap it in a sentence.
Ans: 40 km/h
